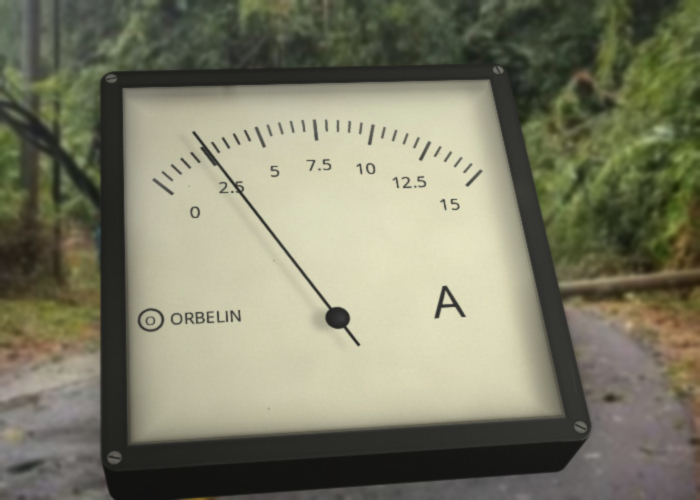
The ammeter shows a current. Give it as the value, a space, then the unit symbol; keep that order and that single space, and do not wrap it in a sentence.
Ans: 2.5 A
